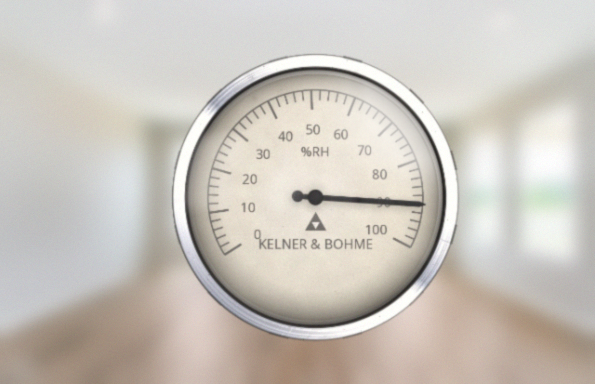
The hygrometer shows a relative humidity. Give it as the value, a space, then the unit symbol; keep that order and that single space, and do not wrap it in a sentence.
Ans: 90 %
